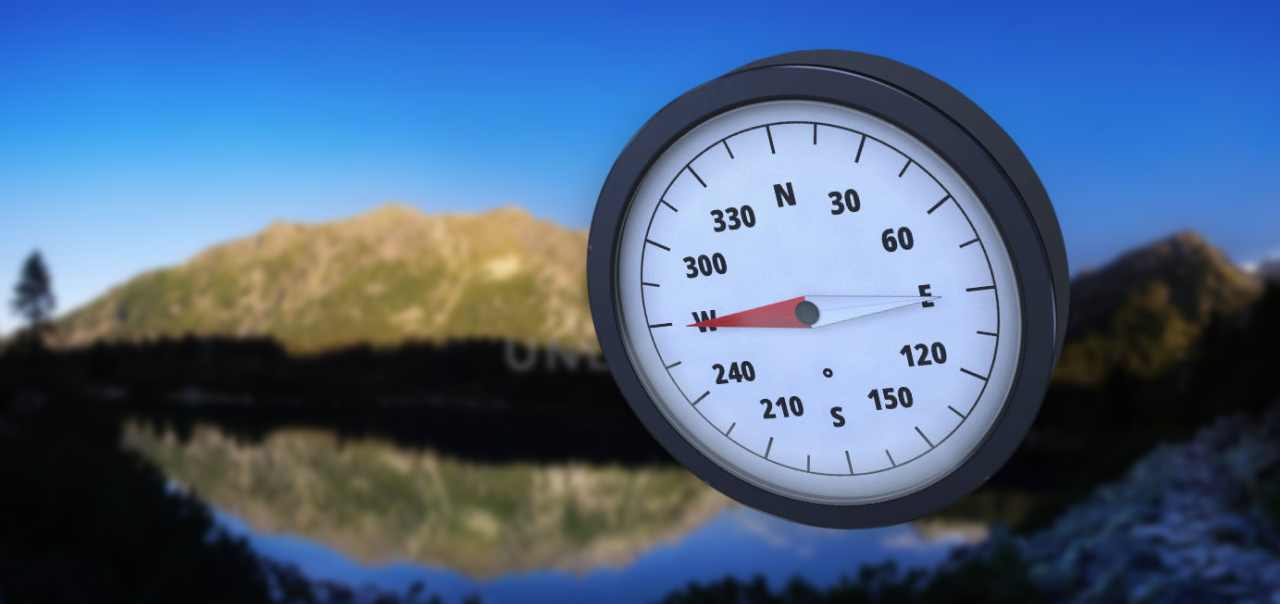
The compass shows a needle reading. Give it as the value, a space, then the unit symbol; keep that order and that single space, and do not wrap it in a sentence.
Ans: 270 °
